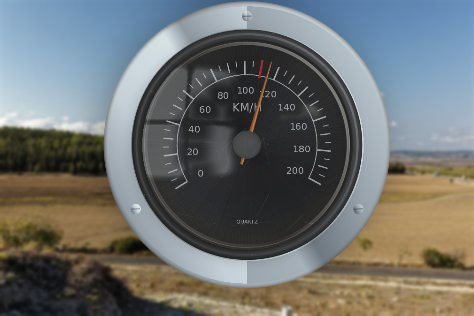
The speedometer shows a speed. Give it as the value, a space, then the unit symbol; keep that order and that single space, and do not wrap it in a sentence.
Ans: 115 km/h
